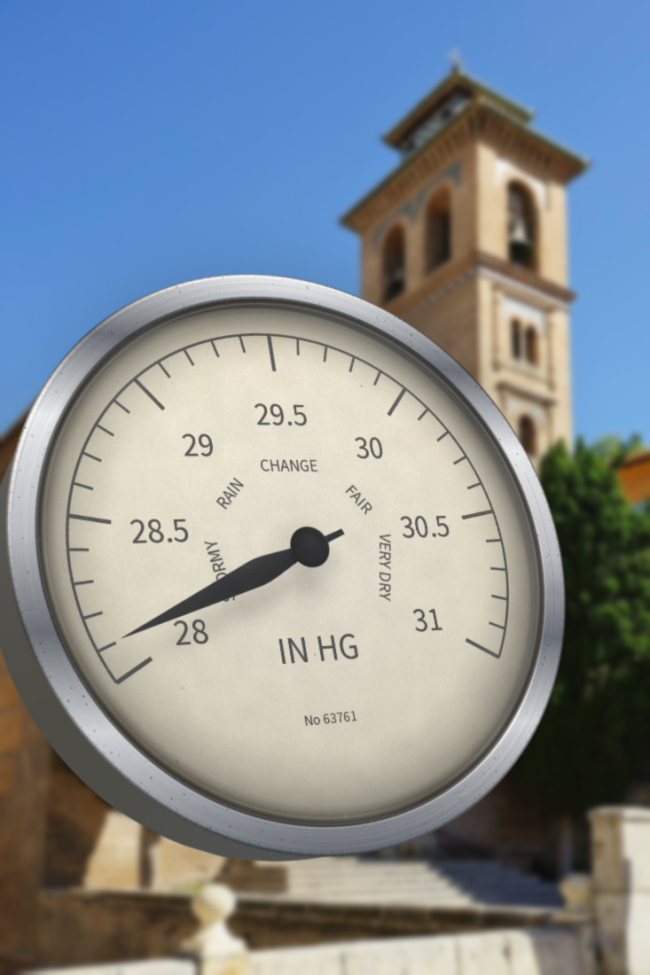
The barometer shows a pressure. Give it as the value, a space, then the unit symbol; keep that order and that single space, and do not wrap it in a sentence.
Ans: 28.1 inHg
